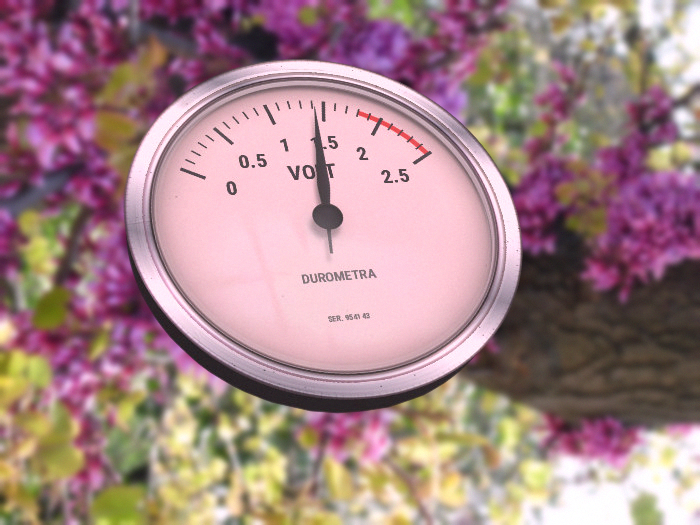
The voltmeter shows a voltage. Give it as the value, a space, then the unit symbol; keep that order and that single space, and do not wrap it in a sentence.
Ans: 1.4 V
